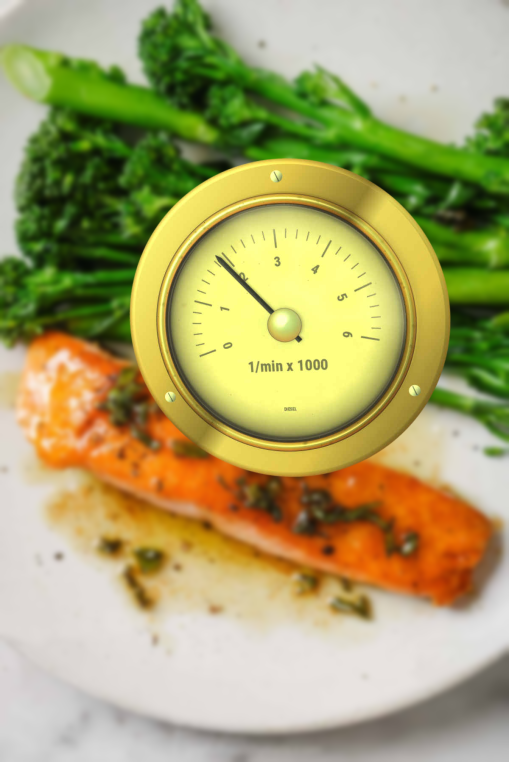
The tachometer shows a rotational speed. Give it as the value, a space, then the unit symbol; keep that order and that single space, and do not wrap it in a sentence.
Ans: 1900 rpm
